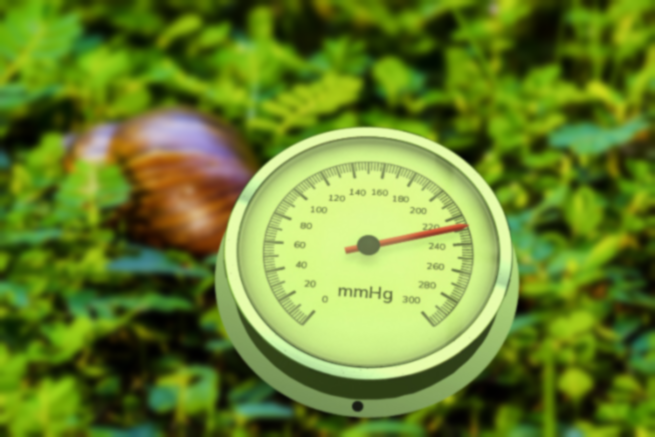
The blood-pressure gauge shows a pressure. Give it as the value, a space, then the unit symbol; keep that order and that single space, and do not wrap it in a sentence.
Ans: 230 mmHg
